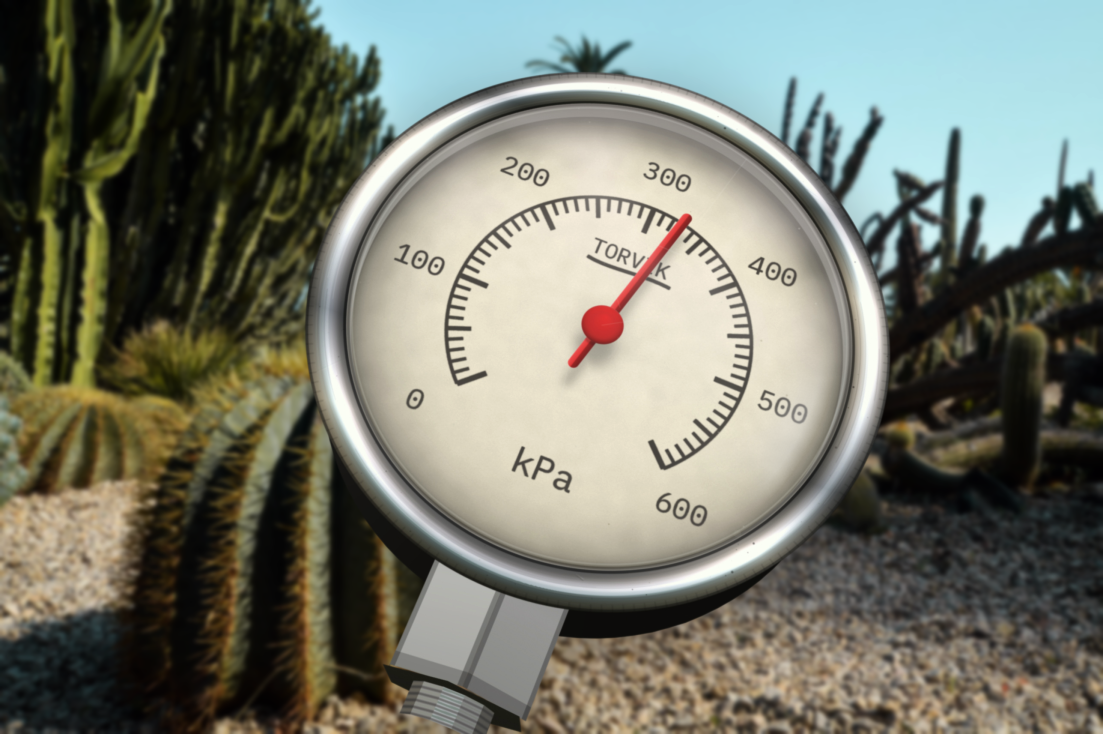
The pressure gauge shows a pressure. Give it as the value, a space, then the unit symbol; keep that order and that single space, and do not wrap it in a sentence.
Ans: 330 kPa
